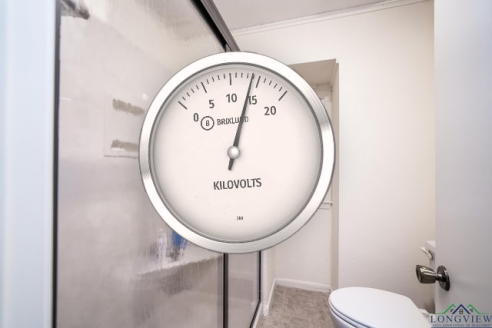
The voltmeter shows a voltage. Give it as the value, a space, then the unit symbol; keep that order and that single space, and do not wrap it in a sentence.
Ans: 14 kV
